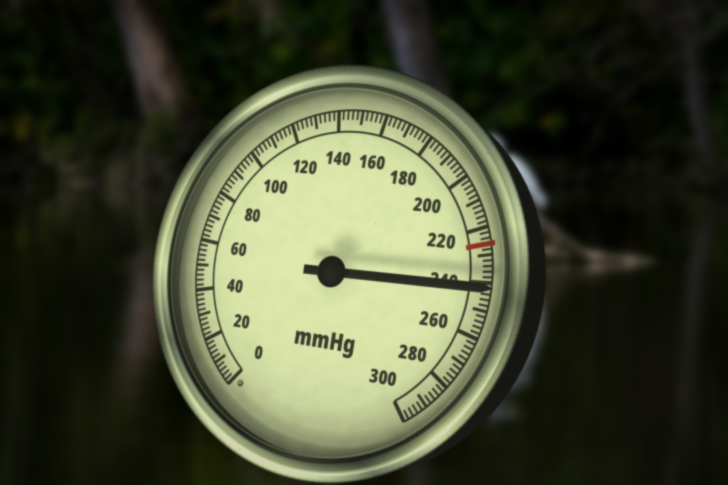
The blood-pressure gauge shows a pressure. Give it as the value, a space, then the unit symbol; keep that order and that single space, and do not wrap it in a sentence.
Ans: 242 mmHg
